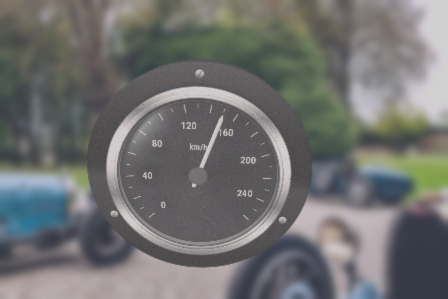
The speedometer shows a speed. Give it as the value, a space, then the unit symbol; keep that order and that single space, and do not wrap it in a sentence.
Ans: 150 km/h
